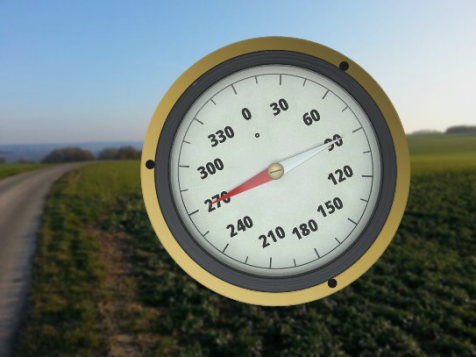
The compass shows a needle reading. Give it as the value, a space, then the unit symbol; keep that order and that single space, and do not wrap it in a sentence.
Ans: 270 °
